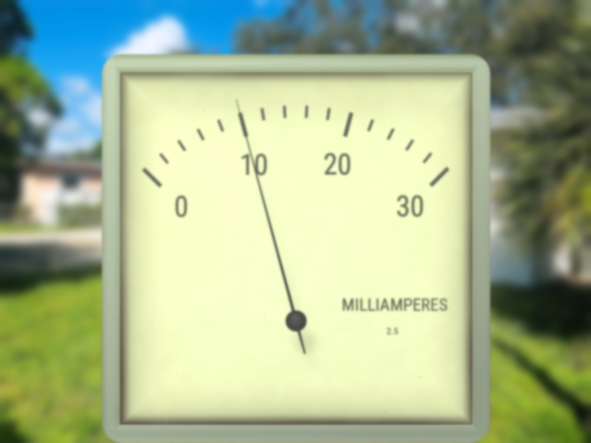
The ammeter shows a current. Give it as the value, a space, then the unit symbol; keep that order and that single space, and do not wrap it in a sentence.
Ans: 10 mA
